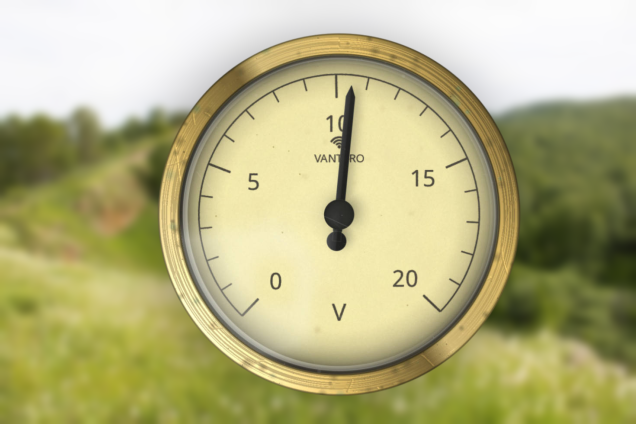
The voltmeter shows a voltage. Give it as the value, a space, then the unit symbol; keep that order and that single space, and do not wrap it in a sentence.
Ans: 10.5 V
